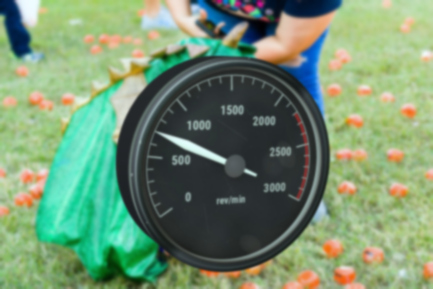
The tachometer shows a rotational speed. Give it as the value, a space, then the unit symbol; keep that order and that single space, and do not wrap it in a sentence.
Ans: 700 rpm
